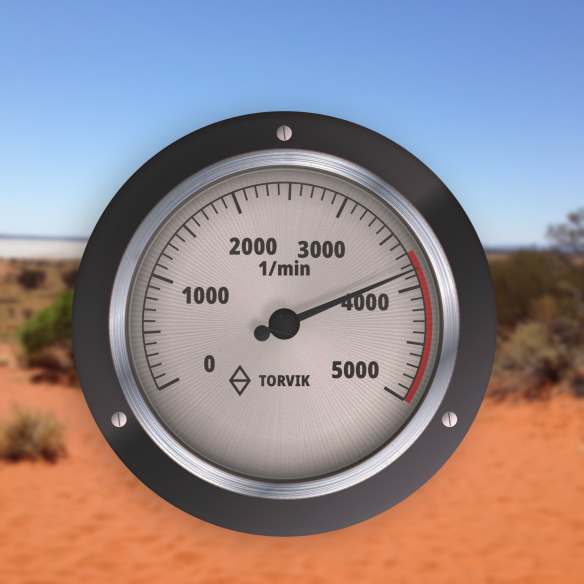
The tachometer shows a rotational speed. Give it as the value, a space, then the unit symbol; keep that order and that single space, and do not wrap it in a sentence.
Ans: 3850 rpm
